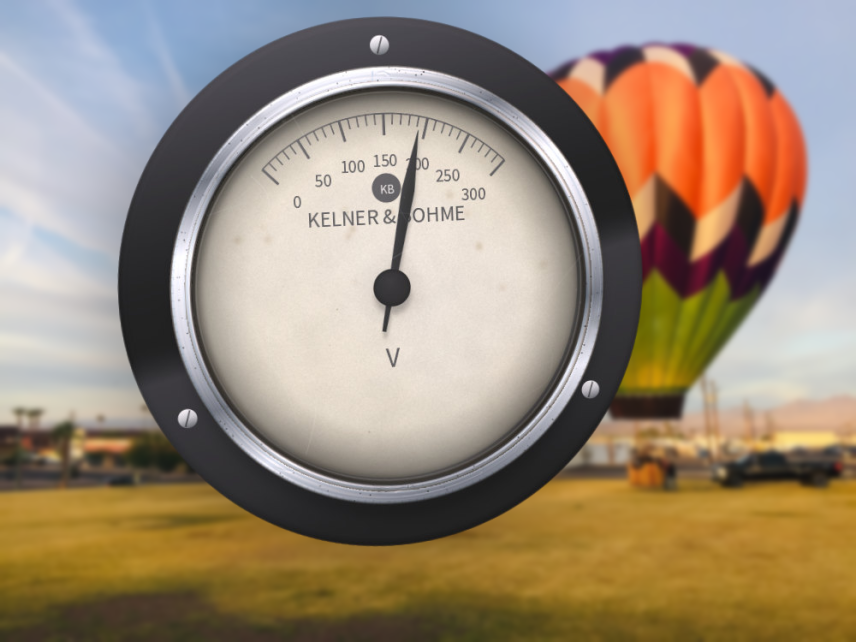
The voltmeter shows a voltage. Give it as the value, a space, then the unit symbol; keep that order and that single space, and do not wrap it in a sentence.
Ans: 190 V
